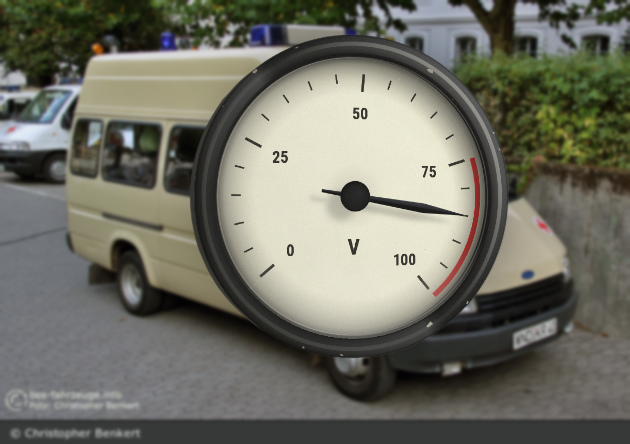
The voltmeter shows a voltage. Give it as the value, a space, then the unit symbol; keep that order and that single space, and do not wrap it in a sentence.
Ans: 85 V
